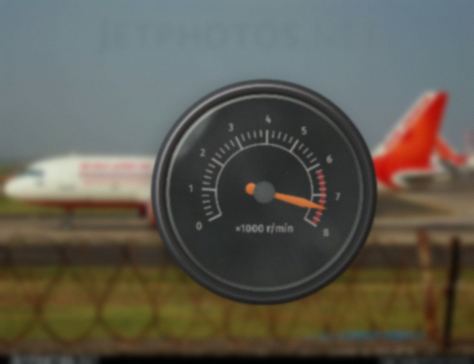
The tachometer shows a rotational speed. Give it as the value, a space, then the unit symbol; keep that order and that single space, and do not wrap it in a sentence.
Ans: 7400 rpm
